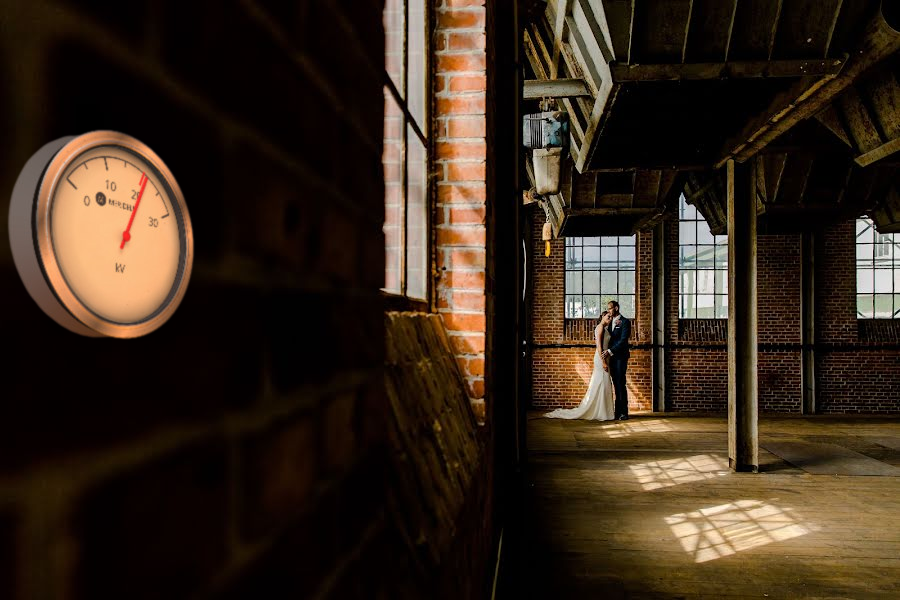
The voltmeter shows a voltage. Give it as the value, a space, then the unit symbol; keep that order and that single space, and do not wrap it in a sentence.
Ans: 20 kV
